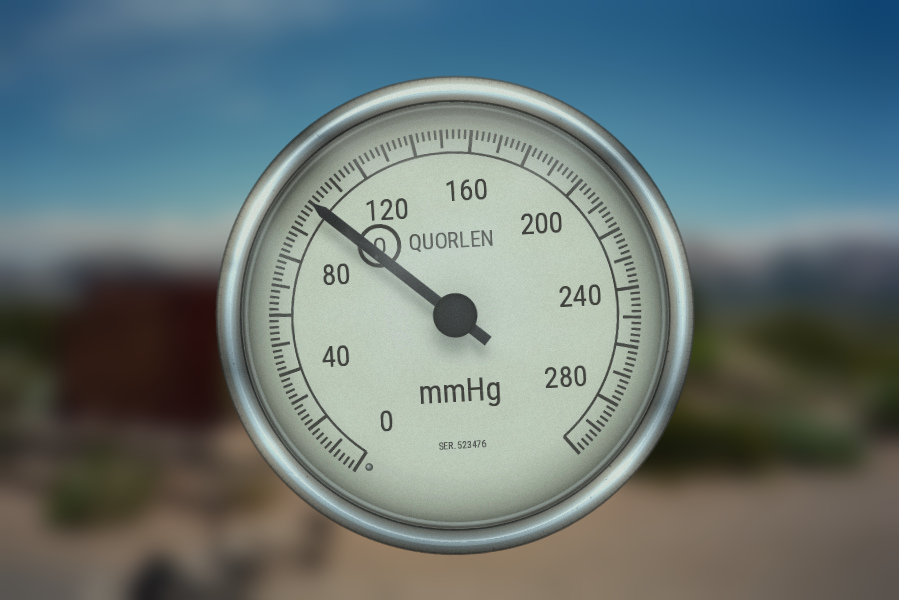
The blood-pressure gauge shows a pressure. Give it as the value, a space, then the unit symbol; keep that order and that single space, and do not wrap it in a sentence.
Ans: 100 mmHg
